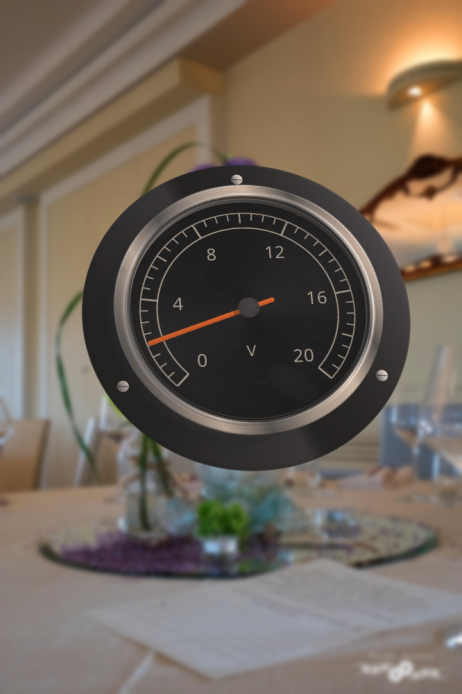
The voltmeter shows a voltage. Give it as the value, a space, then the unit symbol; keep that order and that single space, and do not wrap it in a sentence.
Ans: 2 V
